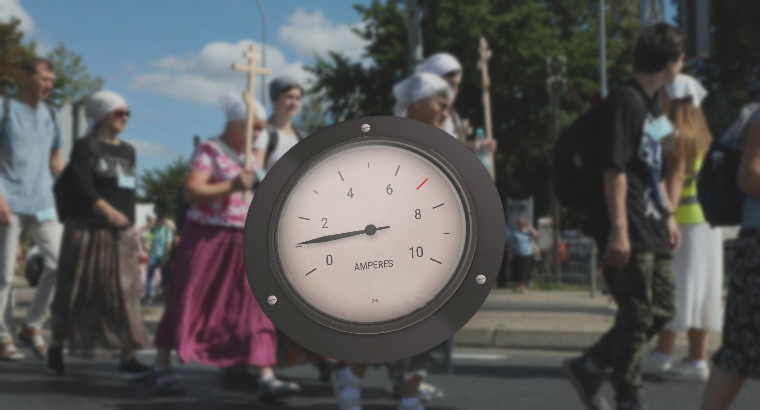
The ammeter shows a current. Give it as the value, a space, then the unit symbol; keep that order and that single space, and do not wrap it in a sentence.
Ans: 1 A
